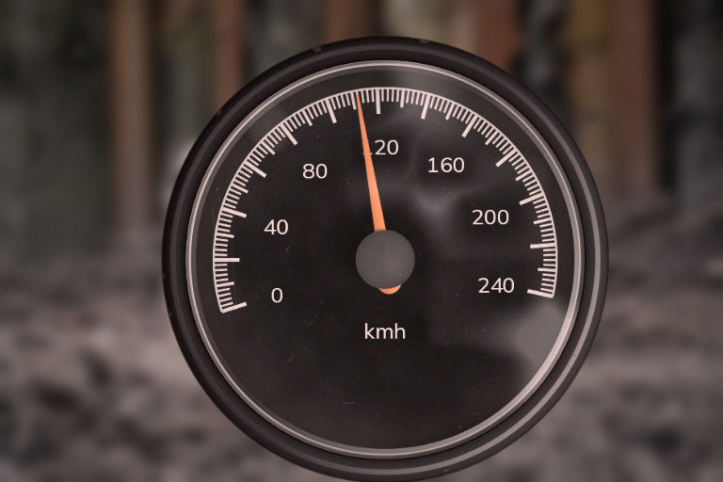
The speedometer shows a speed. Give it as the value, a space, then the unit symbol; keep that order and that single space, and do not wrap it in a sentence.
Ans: 112 km/h
